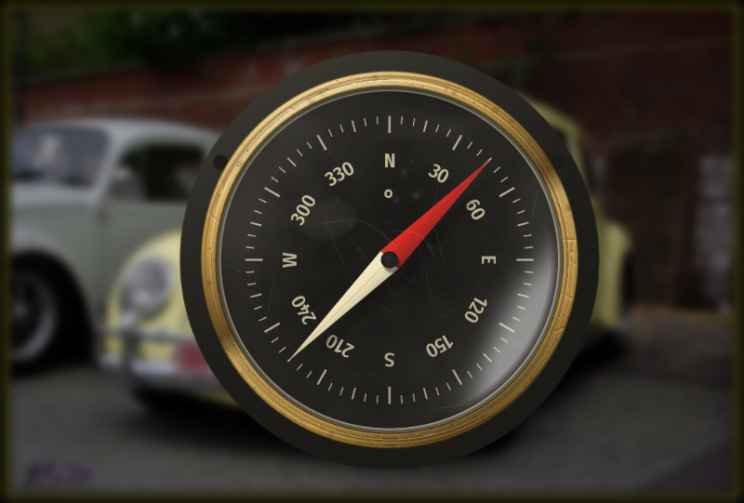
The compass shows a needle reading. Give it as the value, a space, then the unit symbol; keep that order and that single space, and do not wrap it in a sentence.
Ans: 45 °
